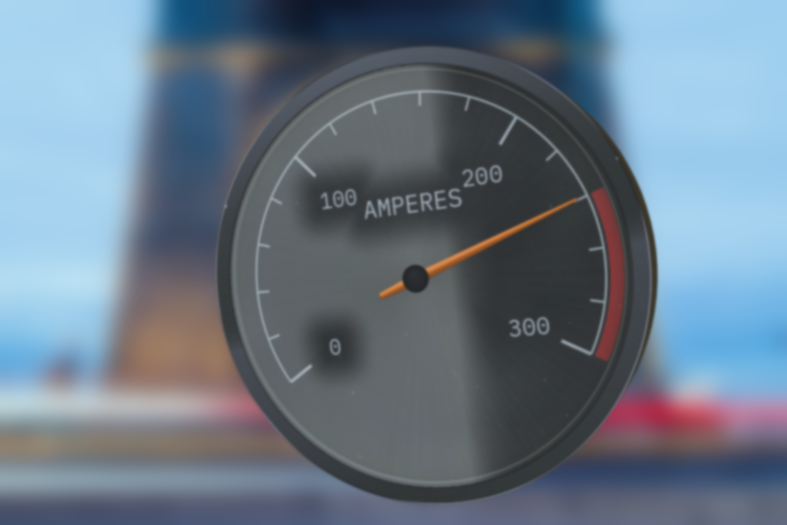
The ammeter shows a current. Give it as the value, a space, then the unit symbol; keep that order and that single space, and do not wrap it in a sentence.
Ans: 240 A
